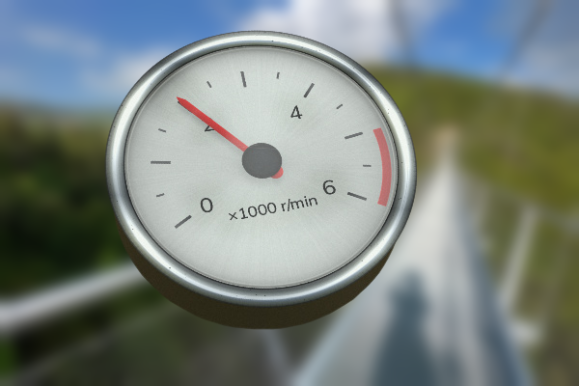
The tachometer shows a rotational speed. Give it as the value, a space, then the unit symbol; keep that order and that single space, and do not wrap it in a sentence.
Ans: 2000 rpm
